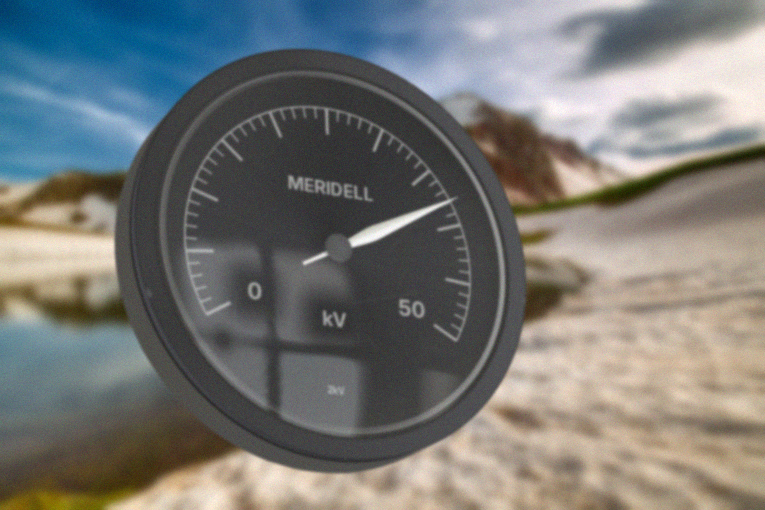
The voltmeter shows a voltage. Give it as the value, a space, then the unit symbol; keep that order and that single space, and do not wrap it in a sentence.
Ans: 38 kV
